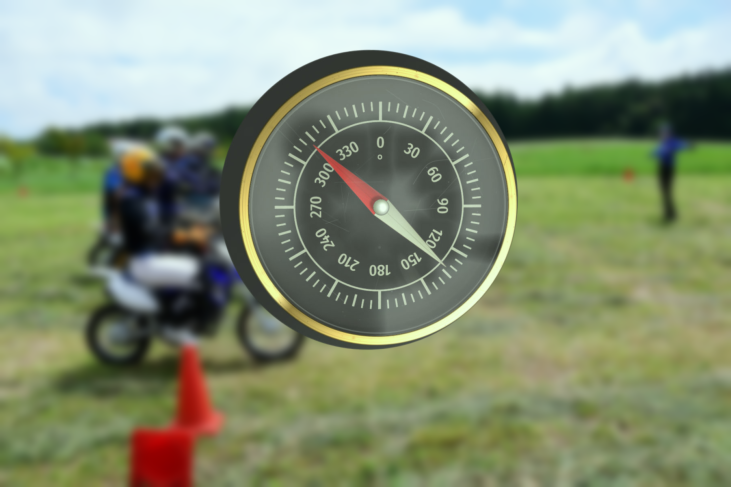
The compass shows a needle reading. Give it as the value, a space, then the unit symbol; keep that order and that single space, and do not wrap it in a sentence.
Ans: 312.5 °
